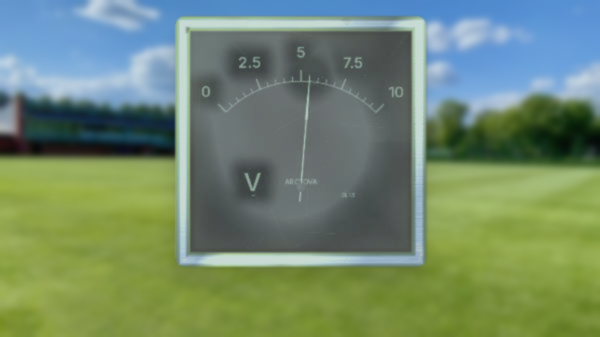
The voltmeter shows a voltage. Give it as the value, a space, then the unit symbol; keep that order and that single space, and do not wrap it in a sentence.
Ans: 5.5 V
